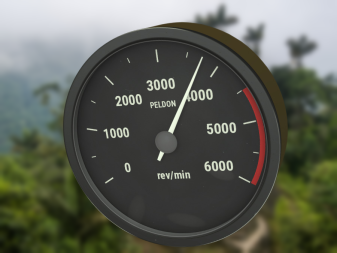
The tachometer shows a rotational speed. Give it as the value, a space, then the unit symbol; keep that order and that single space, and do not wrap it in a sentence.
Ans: 3750 rpm
